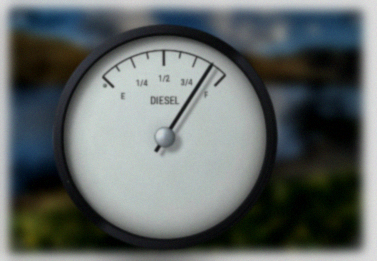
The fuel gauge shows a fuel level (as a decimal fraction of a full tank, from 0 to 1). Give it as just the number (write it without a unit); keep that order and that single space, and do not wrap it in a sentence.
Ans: 0.875
